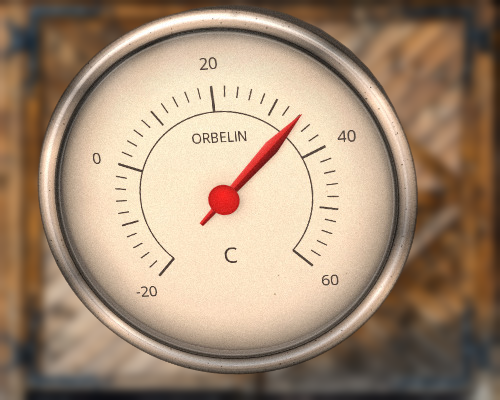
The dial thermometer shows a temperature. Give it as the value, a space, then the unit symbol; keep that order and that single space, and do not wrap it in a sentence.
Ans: 34 °C
